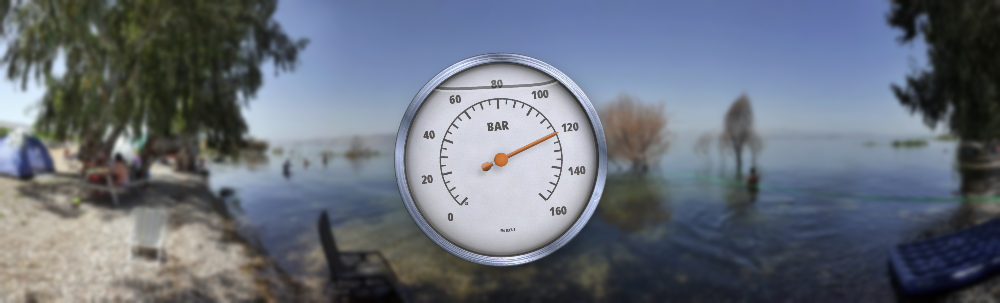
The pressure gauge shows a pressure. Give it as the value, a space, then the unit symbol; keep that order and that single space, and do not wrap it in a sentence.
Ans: 120 bar
